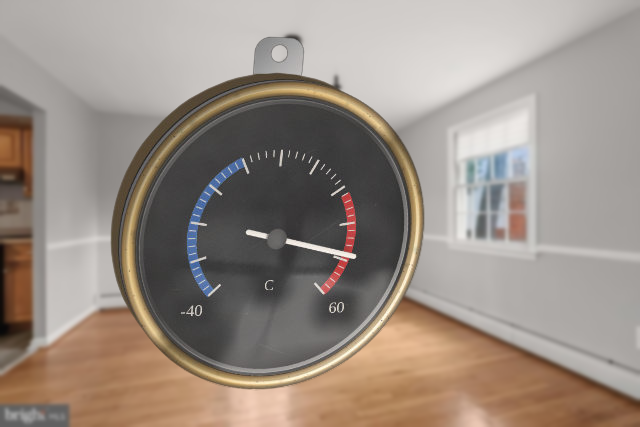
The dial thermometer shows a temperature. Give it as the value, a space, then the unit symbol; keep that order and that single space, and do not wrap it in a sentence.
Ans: 48 °C
